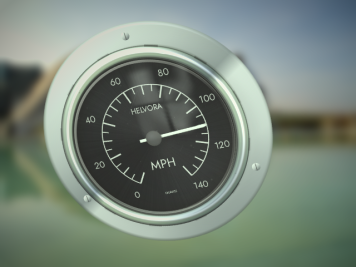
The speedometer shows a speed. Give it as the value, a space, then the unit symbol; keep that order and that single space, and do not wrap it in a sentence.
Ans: 110 mph
